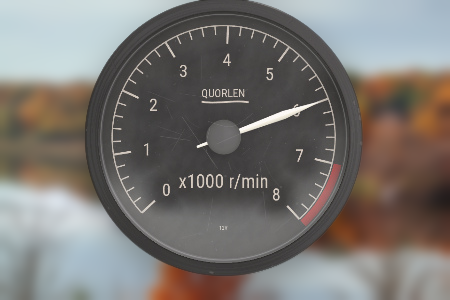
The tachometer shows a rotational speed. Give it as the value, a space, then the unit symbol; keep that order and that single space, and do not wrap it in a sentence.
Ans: 6000 rpm
